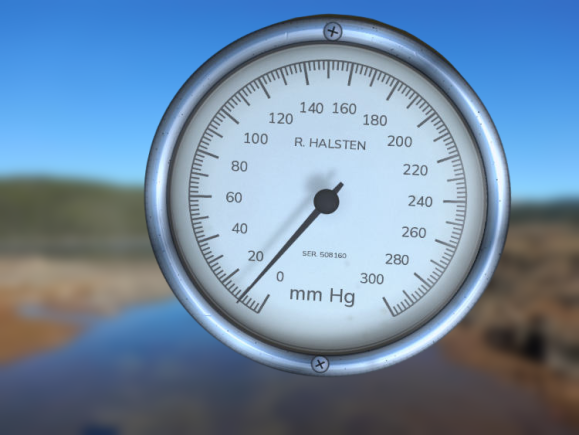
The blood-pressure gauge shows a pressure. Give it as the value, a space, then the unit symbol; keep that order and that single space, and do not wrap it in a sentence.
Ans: 10 mmHg
